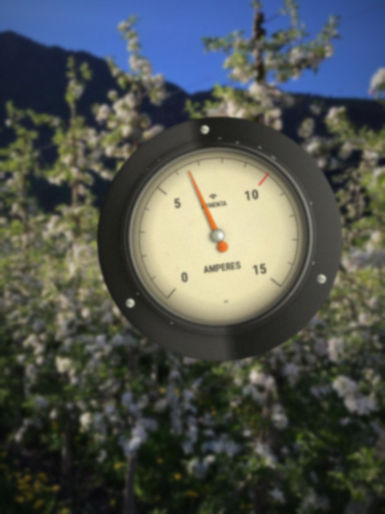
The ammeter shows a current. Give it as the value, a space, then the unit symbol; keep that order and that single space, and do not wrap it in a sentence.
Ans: 6.5 A
